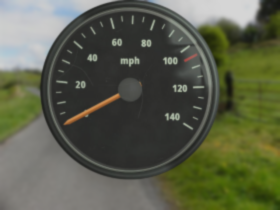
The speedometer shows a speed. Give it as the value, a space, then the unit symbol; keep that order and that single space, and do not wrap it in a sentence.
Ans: 0 mph
